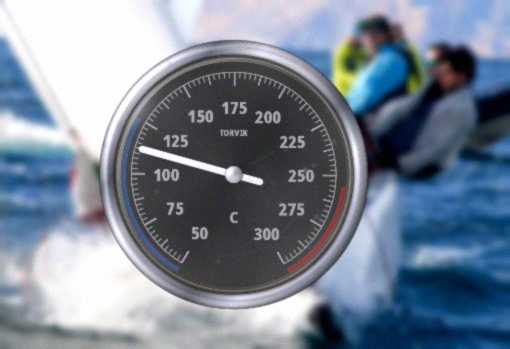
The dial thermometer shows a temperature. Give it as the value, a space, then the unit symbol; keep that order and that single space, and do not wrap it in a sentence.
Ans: 112.5 °C
